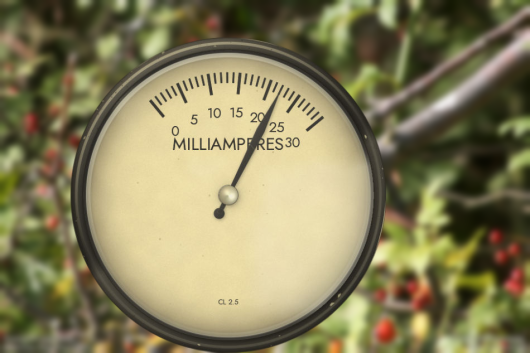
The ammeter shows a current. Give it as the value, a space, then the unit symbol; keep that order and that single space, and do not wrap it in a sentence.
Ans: 22 mA
